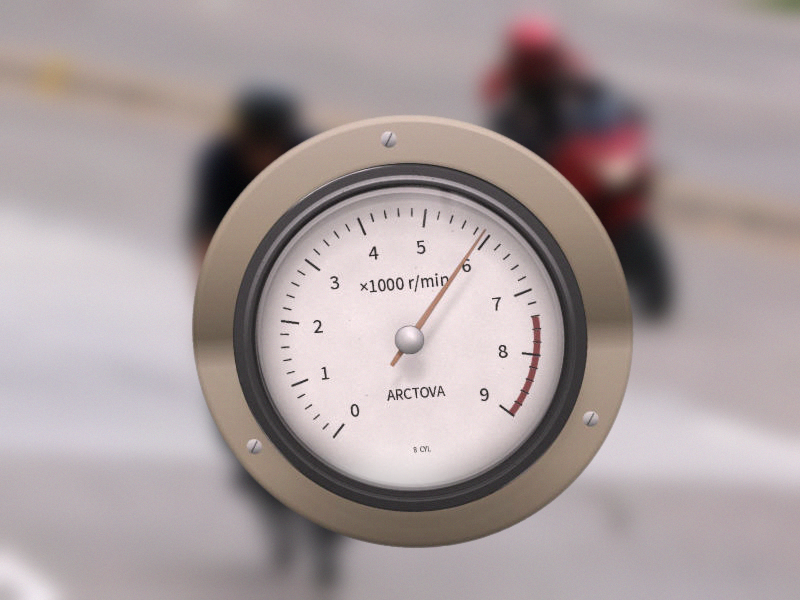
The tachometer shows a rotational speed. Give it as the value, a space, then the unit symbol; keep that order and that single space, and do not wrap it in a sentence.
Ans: 5900 rpm
